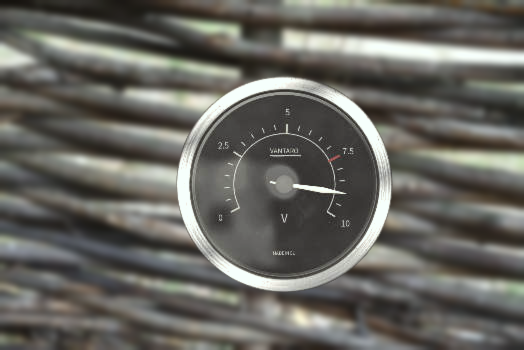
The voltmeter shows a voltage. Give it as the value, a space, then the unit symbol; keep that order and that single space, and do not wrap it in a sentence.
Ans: 9 V
